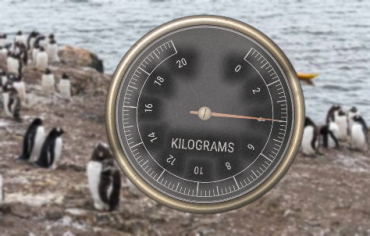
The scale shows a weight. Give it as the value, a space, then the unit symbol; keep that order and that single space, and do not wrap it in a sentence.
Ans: 4 kg
